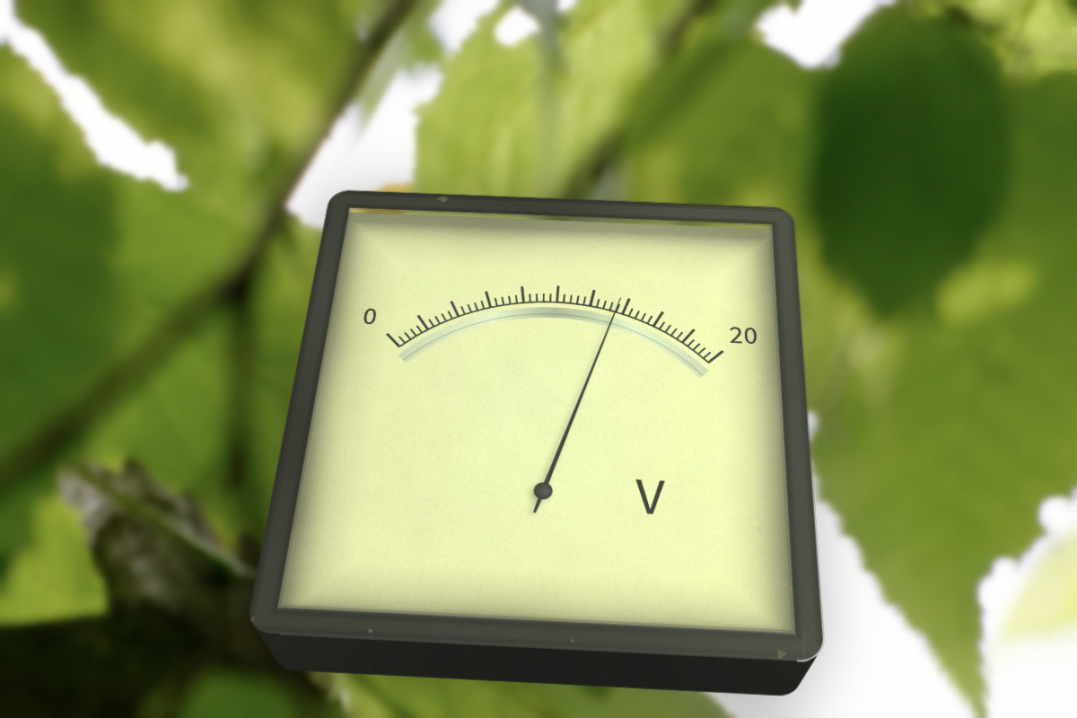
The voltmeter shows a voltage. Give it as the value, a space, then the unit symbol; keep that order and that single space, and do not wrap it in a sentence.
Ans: 13.6 V
